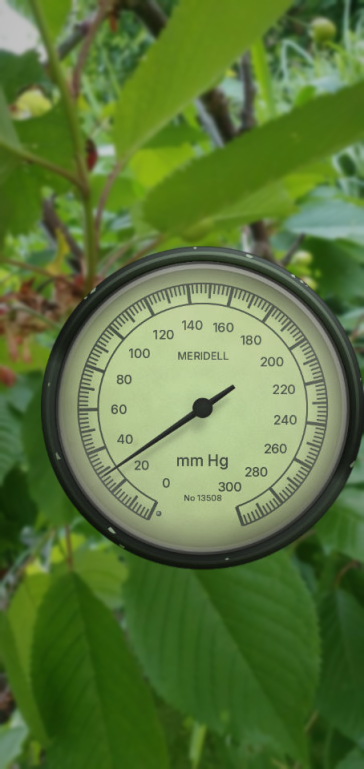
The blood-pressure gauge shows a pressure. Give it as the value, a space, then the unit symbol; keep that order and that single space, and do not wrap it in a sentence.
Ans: 28 mmHg
